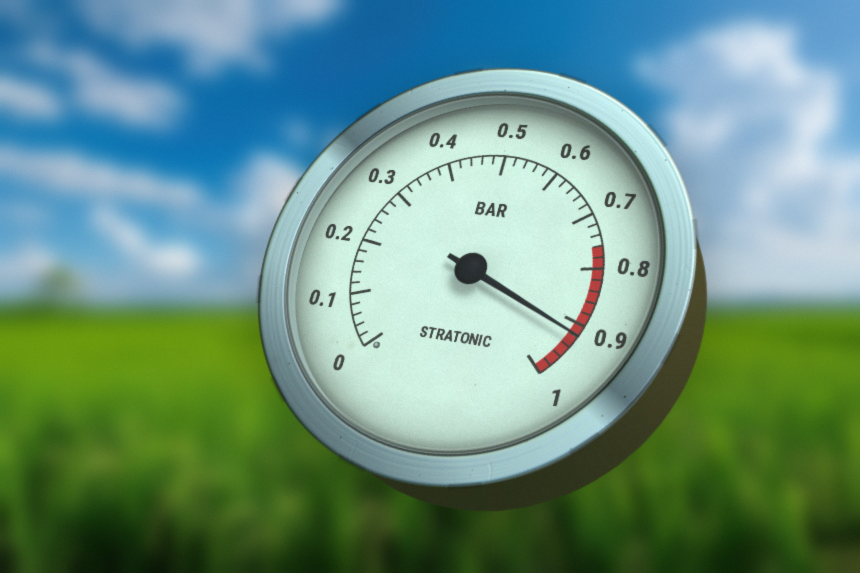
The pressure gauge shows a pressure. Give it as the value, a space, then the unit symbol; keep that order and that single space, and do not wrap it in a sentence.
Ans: 0.92 bar
